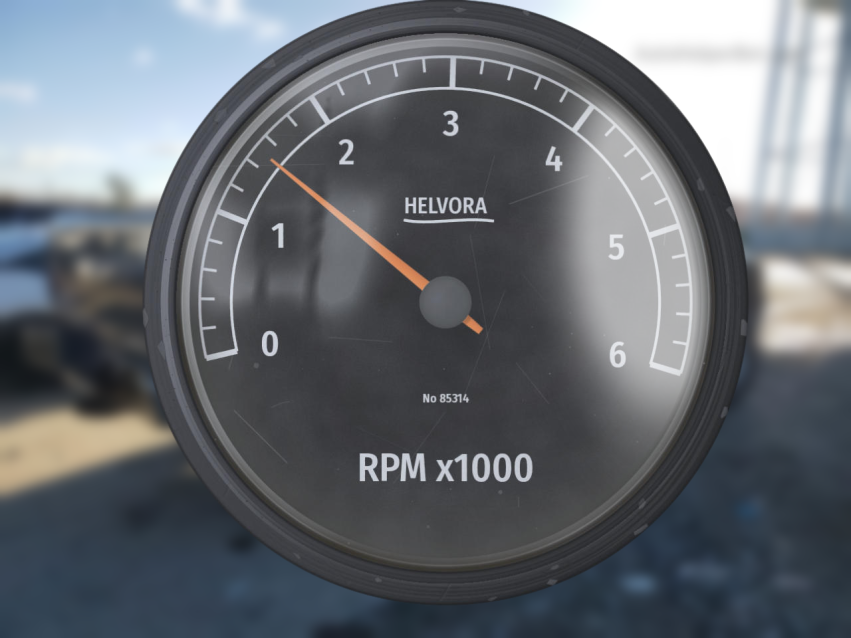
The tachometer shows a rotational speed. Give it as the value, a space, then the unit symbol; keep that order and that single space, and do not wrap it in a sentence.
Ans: 1500 rpm
